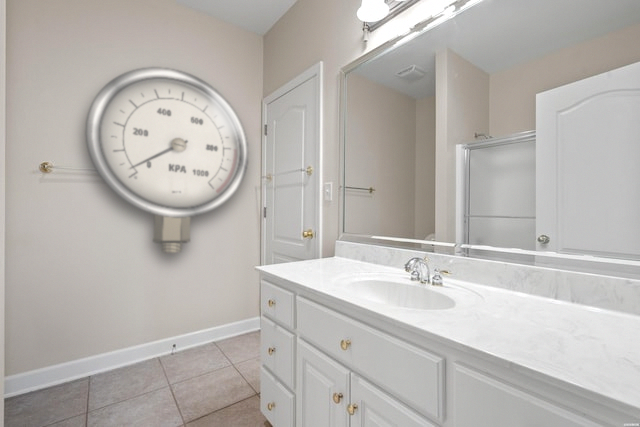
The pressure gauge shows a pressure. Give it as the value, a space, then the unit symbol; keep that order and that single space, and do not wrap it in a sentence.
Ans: 25 kPa
